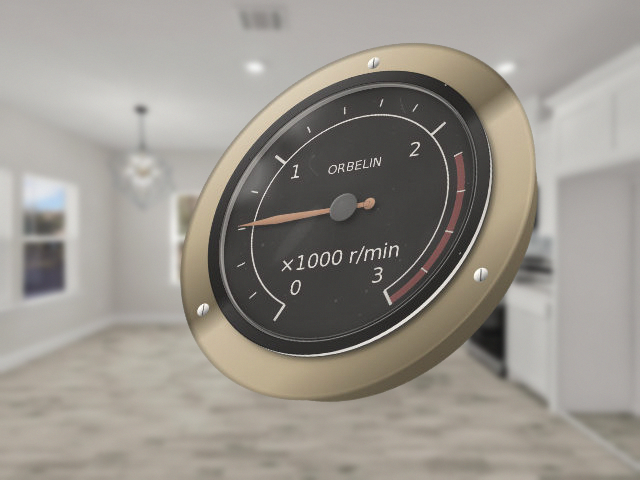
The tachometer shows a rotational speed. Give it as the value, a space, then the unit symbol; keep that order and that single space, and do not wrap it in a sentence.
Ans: 600 rpm
